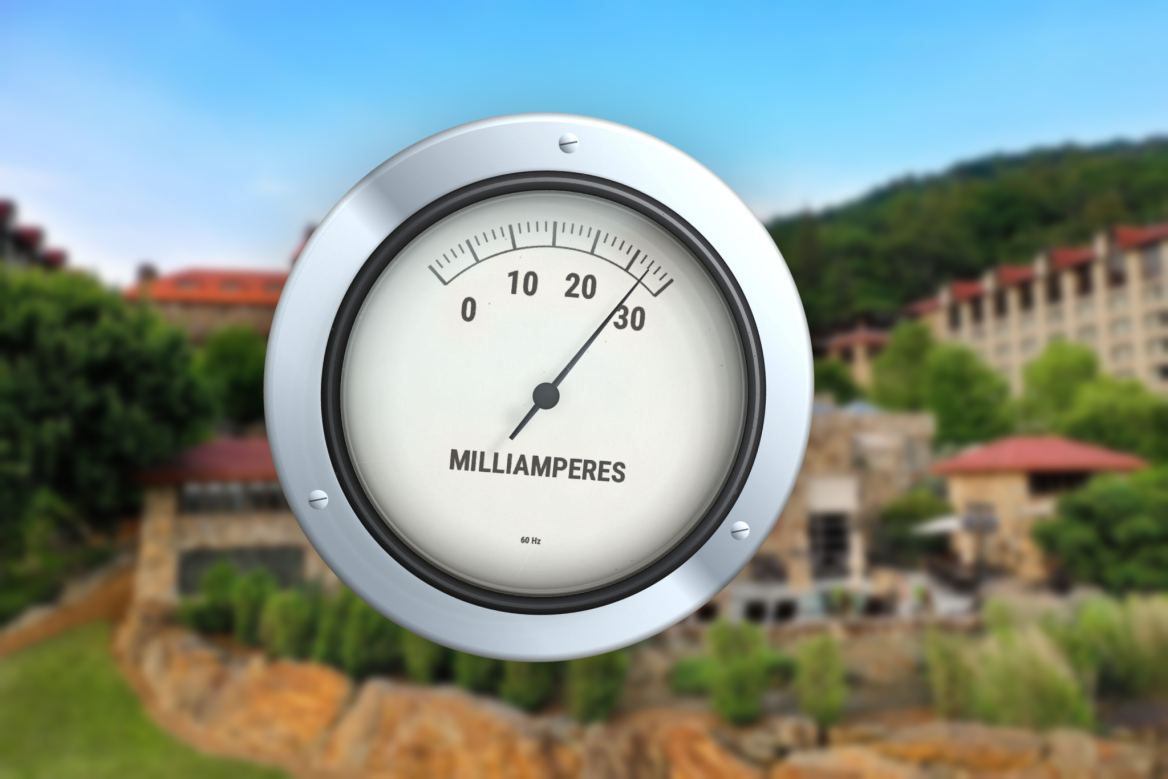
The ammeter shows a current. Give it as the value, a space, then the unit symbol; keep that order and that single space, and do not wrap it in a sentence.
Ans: 27 mA
